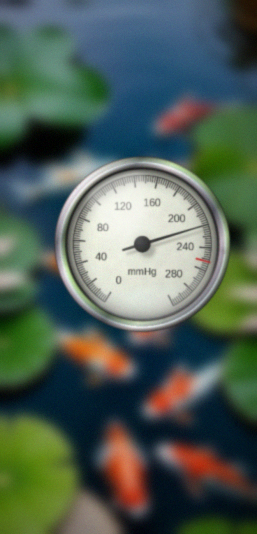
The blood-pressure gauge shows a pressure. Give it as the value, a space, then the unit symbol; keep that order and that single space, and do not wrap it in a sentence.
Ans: 220 mmHg
